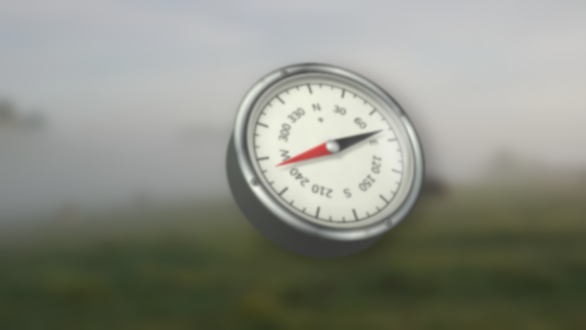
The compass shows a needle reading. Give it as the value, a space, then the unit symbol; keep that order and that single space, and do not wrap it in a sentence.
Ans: 260 °
